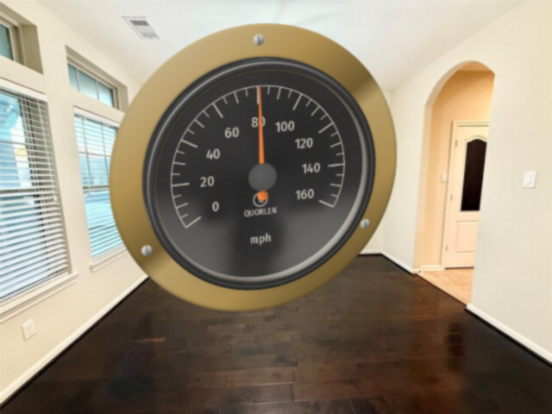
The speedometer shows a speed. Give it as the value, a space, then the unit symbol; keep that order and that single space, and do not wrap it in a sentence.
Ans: 80 mph
